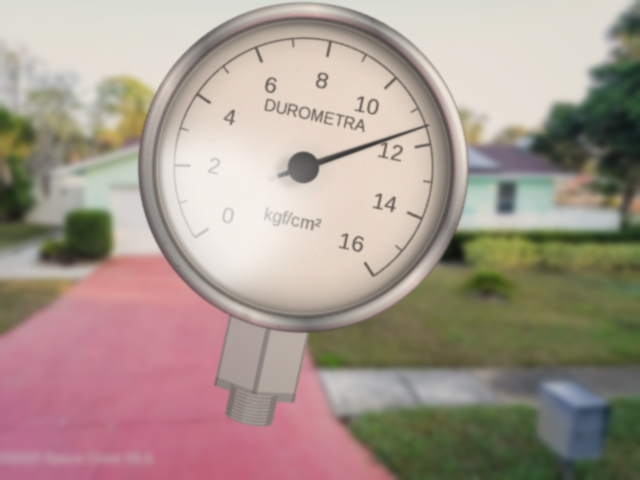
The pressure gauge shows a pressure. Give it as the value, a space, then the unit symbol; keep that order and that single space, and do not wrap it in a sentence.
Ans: 11.5 kg/cm²
